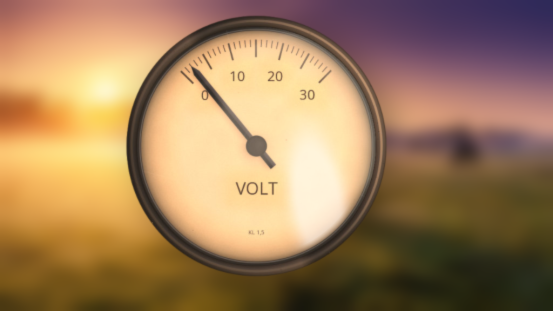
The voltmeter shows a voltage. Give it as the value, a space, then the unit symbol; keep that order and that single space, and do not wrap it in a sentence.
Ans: 2 V
